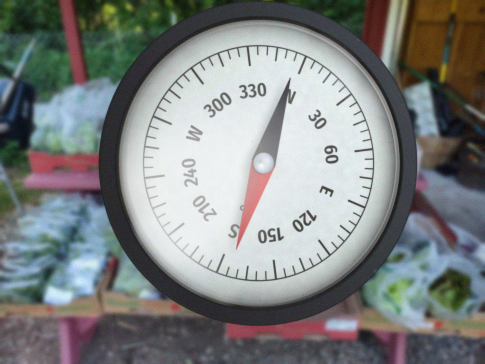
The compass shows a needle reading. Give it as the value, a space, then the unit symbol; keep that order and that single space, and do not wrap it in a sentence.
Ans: 175 °
